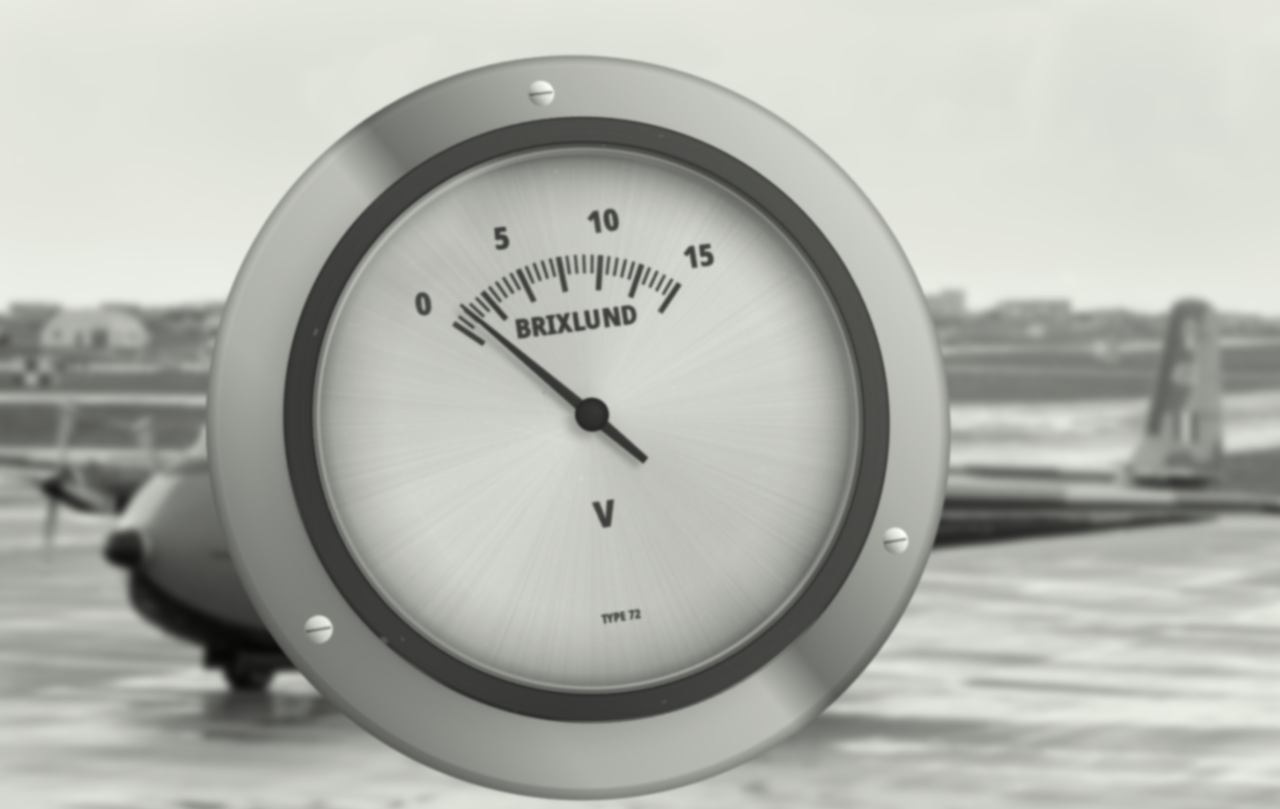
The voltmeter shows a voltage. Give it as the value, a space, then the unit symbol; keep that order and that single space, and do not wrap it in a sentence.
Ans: 1 V
